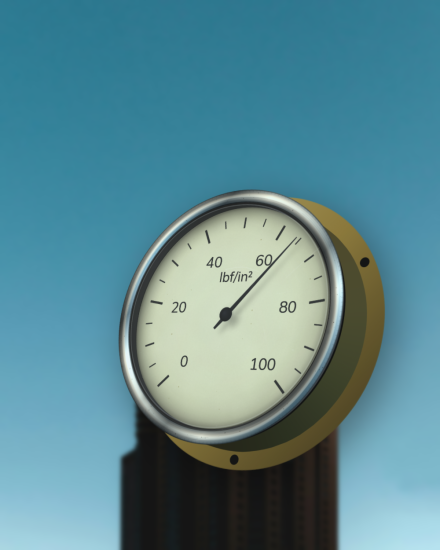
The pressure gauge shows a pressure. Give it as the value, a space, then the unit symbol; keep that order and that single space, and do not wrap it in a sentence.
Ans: 65 psi
